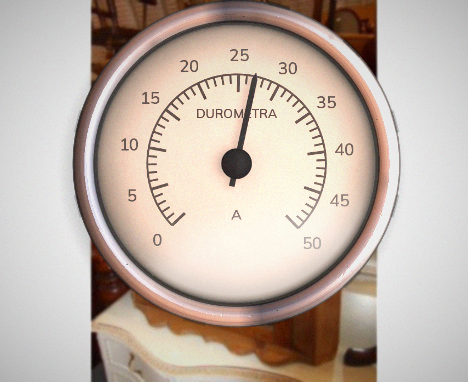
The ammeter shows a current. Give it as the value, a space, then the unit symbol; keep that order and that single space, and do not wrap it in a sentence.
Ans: 27 A
